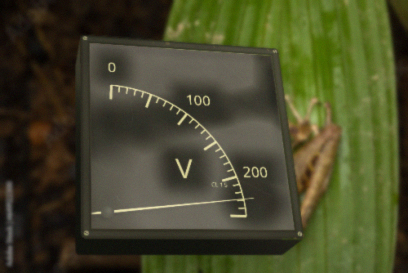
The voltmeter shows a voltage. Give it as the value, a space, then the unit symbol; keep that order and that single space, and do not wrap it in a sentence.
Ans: 230 V
